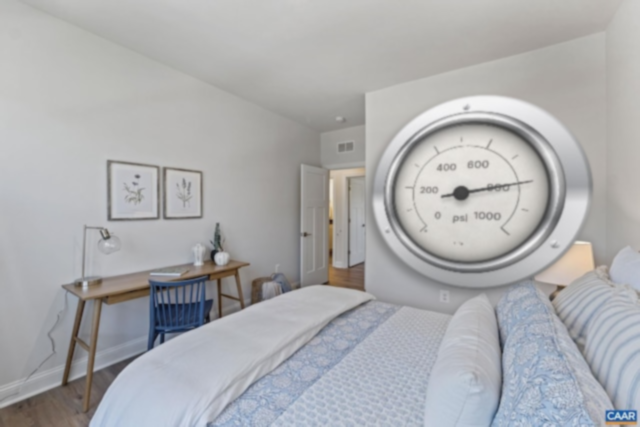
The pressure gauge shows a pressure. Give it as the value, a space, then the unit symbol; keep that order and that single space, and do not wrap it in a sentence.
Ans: 800 psi
